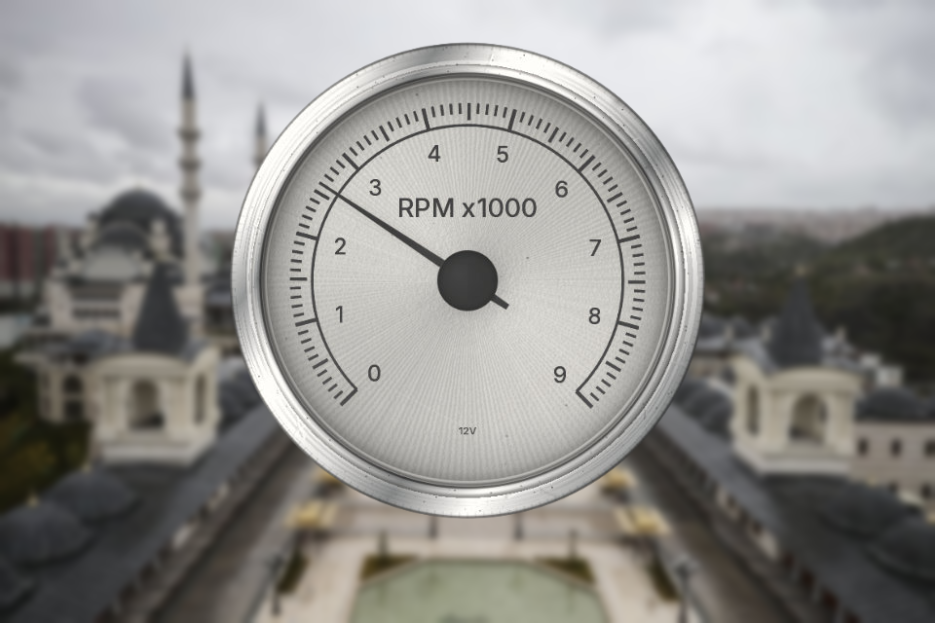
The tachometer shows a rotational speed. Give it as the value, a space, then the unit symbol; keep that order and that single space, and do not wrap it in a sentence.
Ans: 2600 rpm
